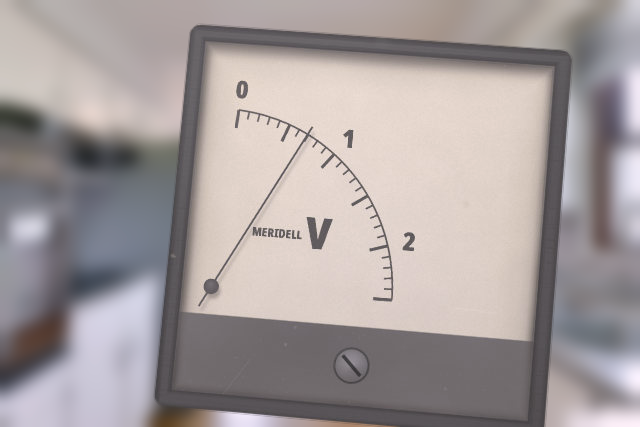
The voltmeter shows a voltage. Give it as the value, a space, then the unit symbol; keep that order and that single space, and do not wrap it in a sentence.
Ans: 0.7 V
